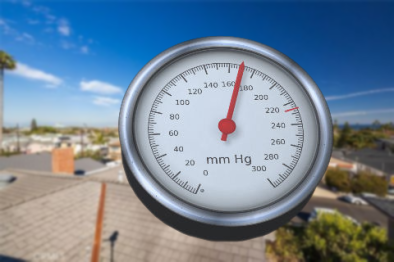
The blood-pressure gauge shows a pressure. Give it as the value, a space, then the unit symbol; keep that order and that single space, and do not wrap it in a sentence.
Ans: 170 mmHg
